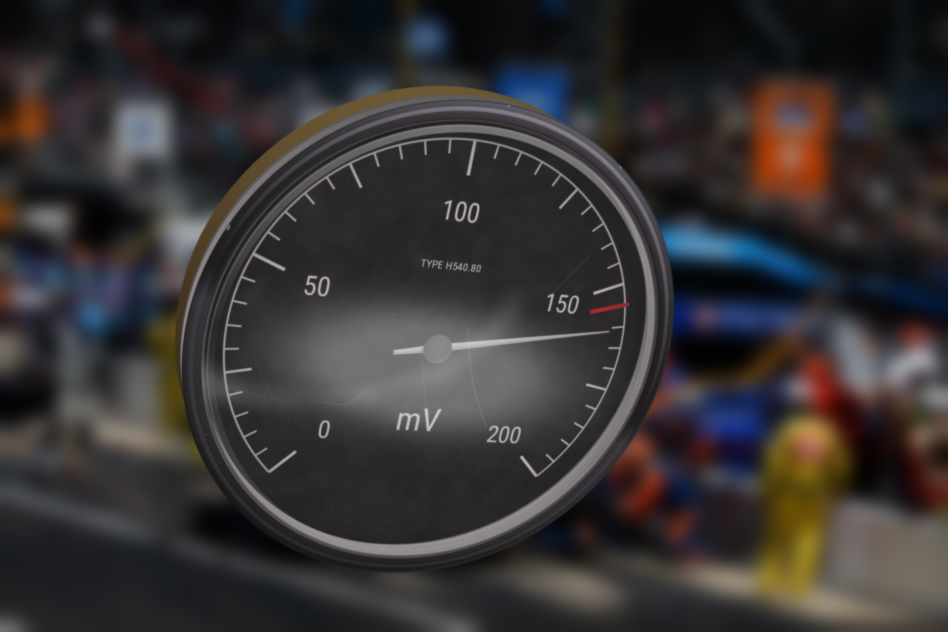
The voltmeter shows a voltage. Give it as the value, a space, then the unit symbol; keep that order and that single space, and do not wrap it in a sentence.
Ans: 160 mV
